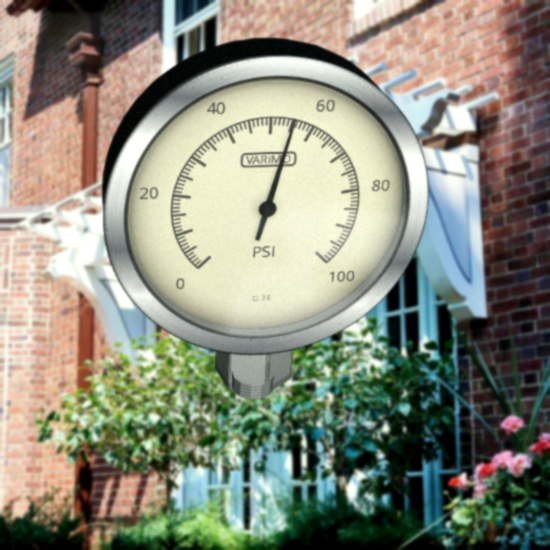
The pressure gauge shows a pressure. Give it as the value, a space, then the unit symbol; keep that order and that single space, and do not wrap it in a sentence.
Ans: 55 psi
